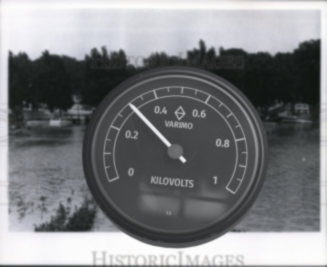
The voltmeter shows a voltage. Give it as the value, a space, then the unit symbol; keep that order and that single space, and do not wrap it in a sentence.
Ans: 0.3 kV
